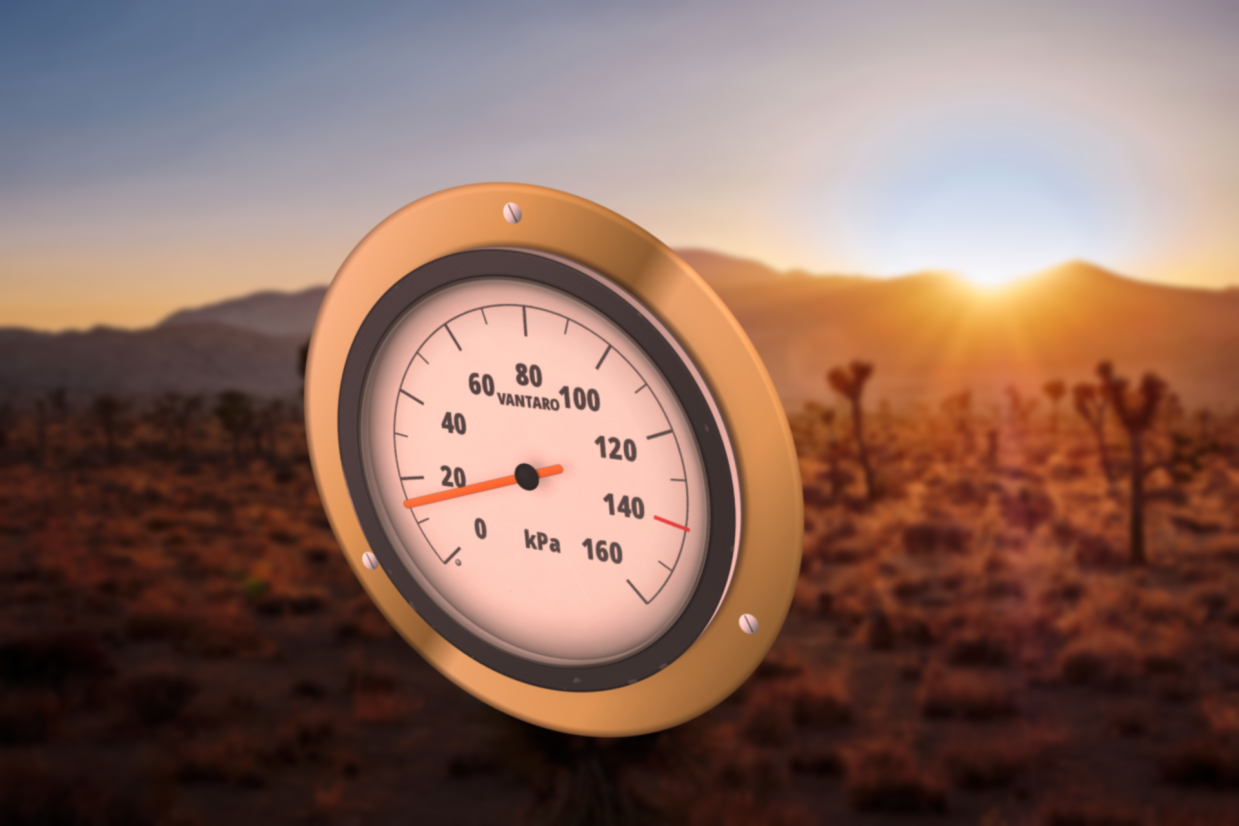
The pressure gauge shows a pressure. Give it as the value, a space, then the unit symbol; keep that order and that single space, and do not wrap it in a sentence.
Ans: 15 kPa
